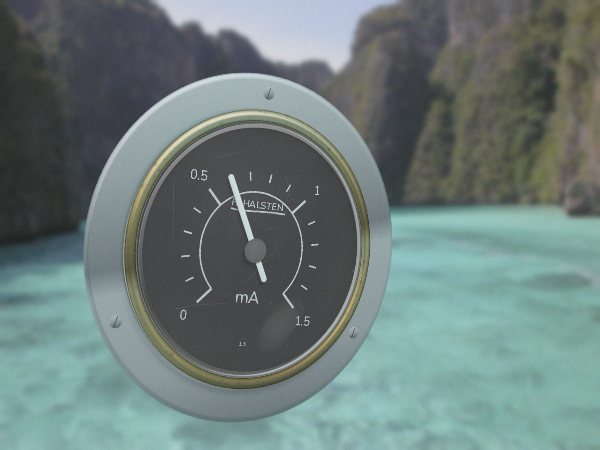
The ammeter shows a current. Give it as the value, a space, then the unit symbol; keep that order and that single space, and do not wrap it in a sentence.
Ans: 0.6 mA
